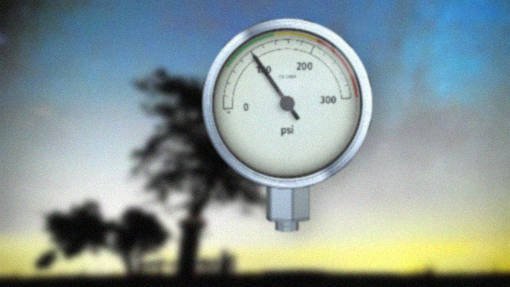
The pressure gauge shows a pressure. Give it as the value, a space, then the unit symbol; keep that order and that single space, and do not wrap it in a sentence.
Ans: 100 psi
